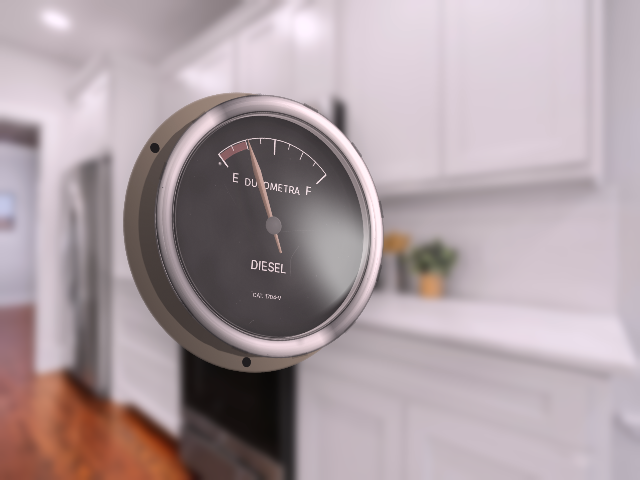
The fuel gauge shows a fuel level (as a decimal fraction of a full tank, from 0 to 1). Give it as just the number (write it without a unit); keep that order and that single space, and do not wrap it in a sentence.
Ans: 0.25
